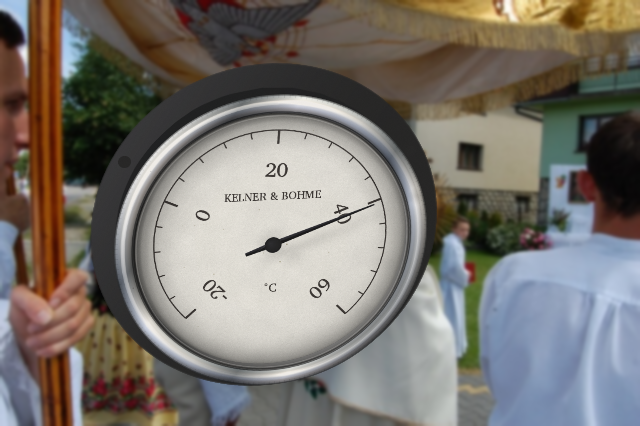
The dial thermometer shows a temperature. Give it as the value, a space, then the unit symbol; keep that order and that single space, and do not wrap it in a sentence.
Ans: 40 °C
